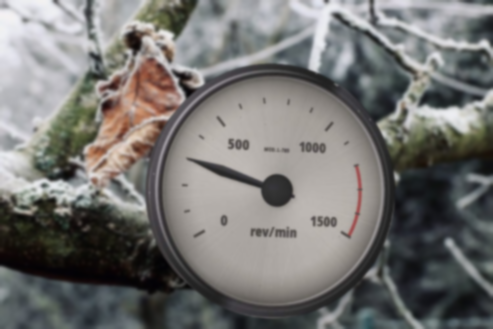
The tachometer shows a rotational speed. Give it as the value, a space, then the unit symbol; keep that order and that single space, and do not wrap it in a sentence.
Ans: 300 rpm
